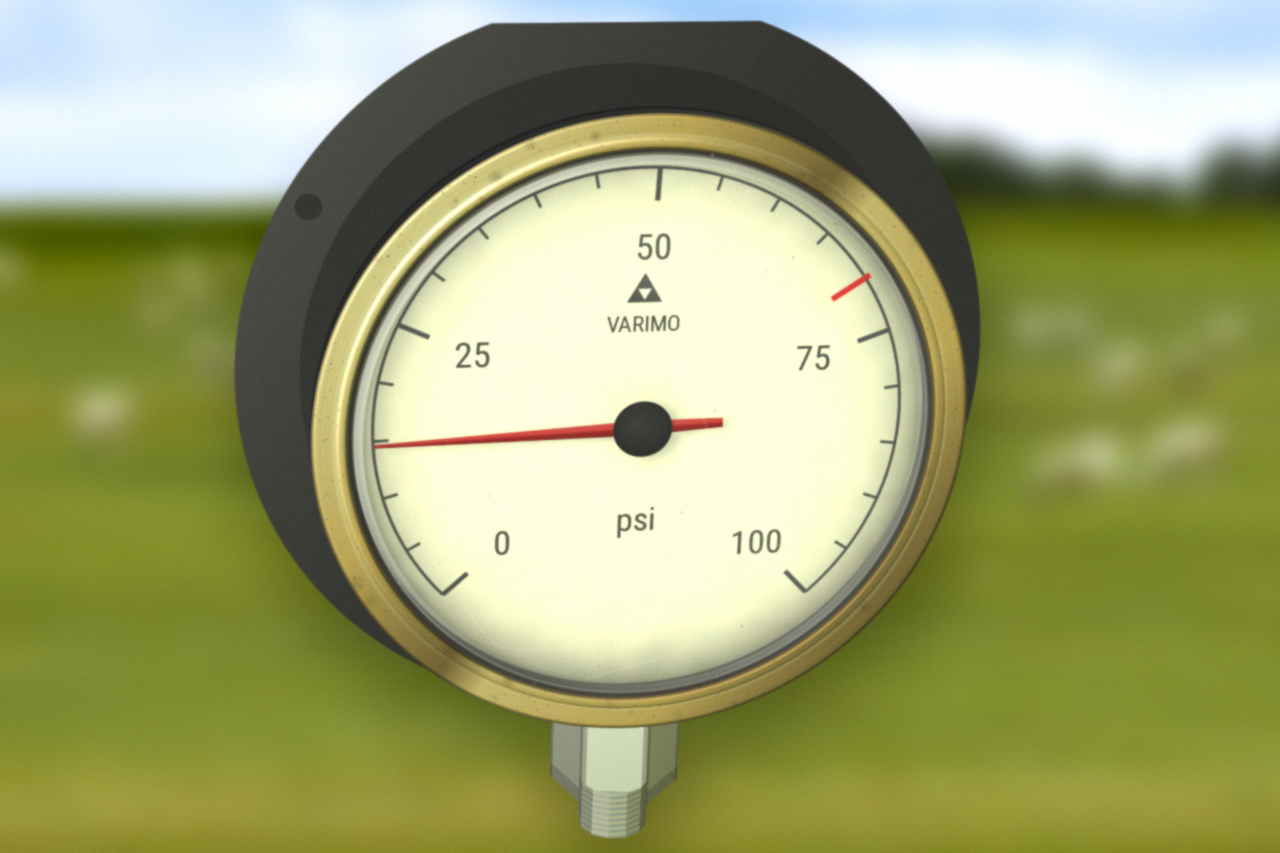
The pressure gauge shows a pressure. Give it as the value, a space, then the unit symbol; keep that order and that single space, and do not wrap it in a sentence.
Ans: 15 psi
